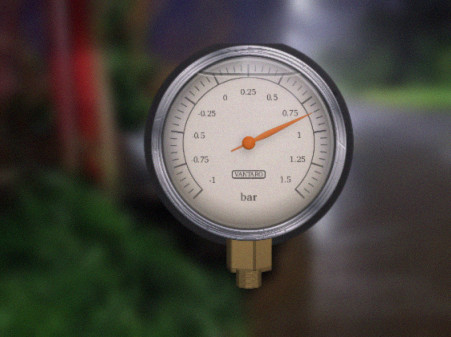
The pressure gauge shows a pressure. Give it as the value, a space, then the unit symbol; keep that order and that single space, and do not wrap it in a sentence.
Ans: 0.85 bar
